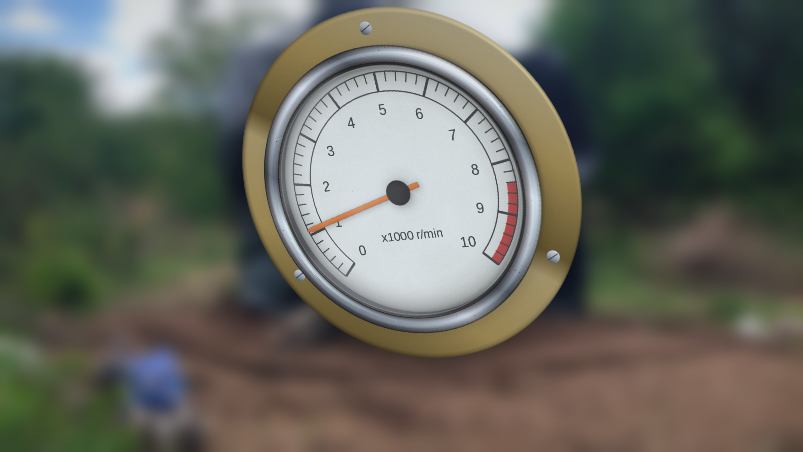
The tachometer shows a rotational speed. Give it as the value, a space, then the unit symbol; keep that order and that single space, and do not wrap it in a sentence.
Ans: 1100 rpm
